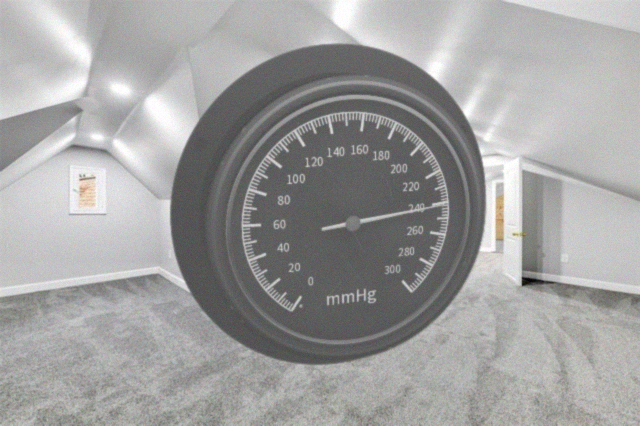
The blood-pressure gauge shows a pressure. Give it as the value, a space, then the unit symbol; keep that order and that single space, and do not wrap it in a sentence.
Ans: 240 mmHg
